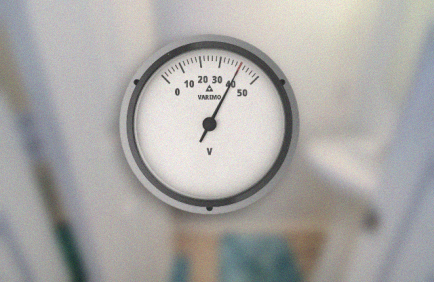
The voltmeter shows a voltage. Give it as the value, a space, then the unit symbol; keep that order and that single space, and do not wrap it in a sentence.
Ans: 40 V
